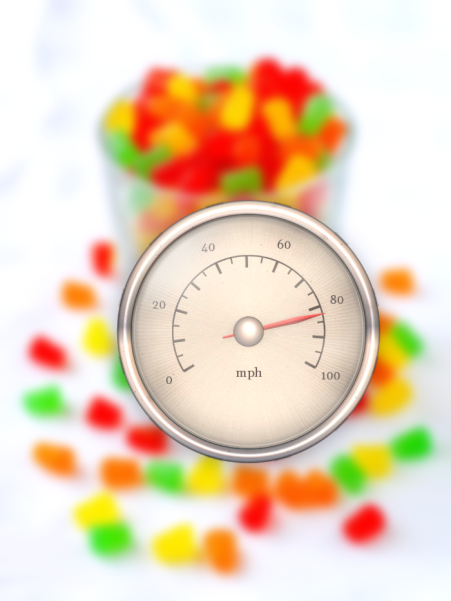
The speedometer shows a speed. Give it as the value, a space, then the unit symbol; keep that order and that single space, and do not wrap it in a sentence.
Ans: 82.5 mph
